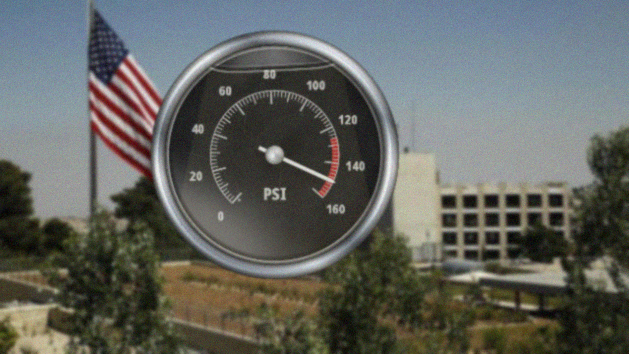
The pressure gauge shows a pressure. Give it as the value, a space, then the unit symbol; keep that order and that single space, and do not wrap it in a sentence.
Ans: 150 psi
